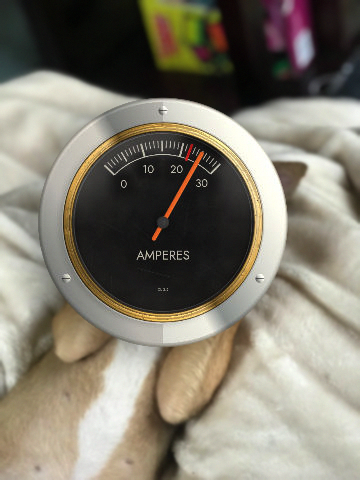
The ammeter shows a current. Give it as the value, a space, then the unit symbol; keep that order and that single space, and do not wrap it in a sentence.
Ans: 25 A
